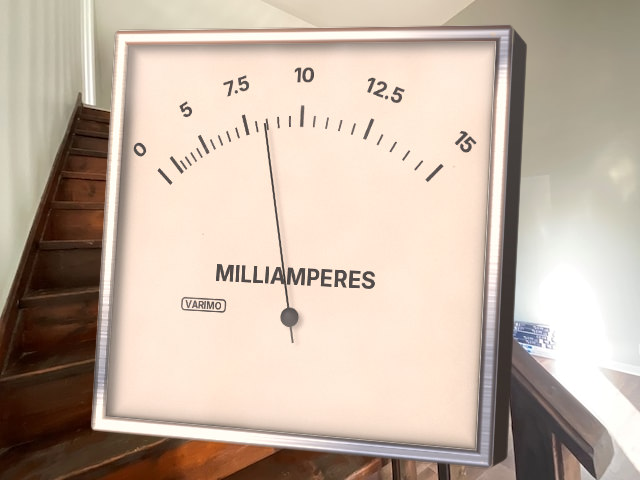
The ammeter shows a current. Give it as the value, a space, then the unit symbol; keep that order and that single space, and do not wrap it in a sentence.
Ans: 8.5 mA
